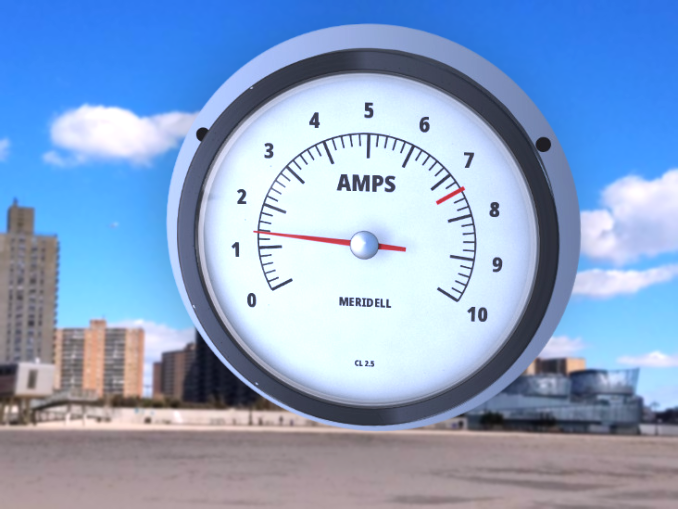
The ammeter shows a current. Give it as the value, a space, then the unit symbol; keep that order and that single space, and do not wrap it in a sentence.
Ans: 1.4 A
